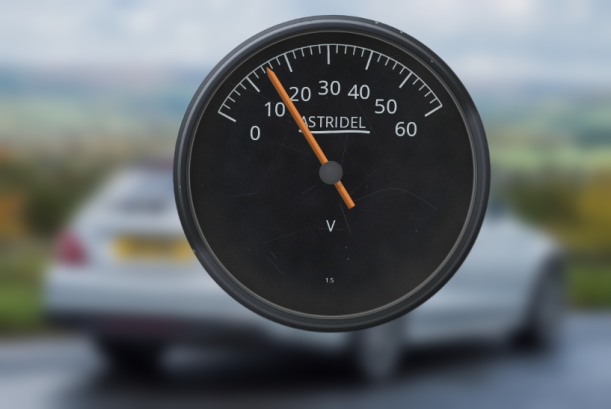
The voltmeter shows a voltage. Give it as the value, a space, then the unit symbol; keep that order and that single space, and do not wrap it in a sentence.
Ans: 15 V
